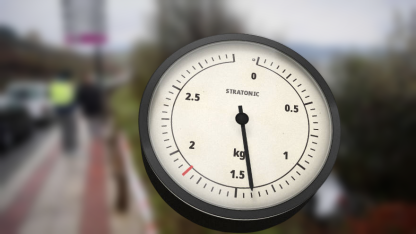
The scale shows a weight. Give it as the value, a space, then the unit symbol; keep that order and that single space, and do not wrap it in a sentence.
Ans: 1.4 kg
